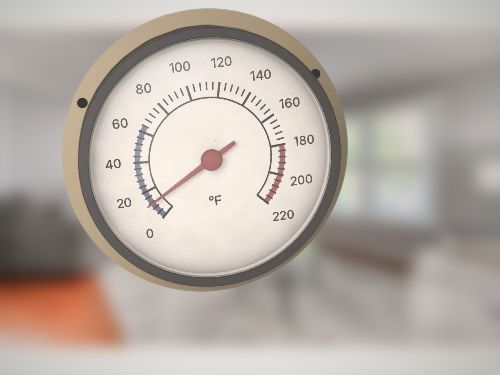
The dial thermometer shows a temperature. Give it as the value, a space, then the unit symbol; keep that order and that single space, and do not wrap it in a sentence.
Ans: 12 °F
